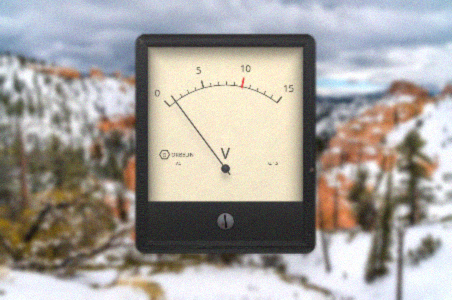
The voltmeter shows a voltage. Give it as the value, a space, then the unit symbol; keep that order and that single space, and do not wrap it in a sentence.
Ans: 1 V
